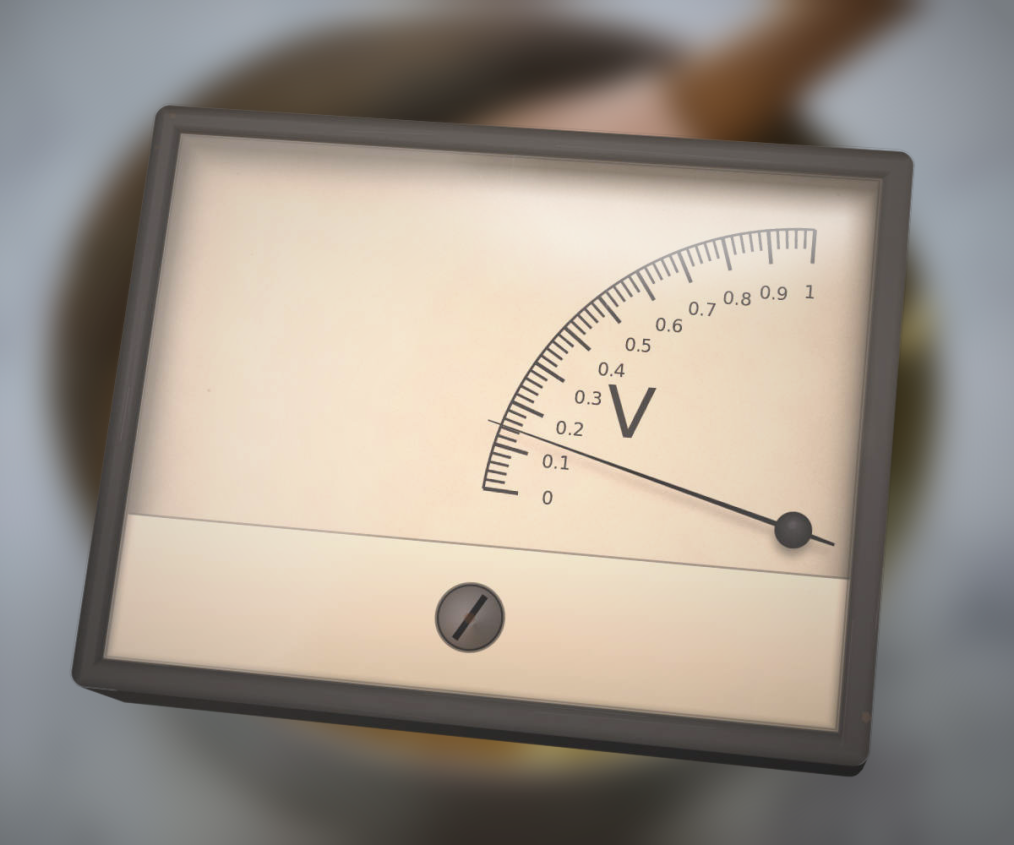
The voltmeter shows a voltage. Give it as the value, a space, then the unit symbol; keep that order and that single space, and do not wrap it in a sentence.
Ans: 0.14 V
